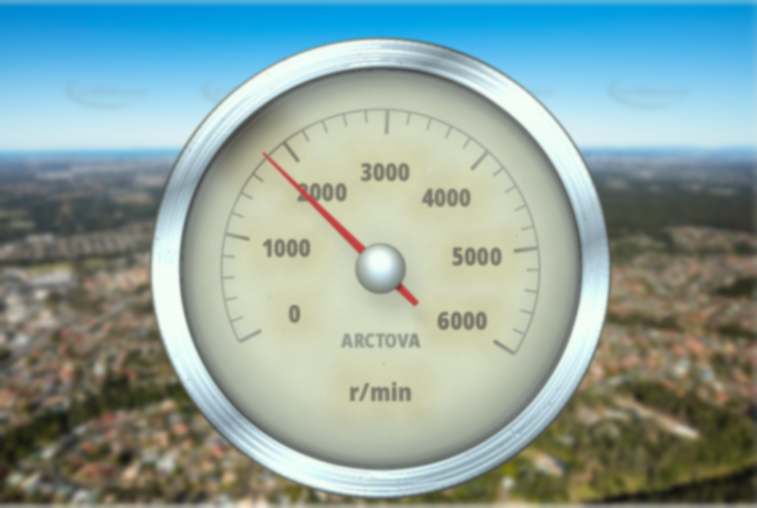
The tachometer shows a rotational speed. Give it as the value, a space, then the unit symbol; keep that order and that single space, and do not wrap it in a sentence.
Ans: 1800 rpm
